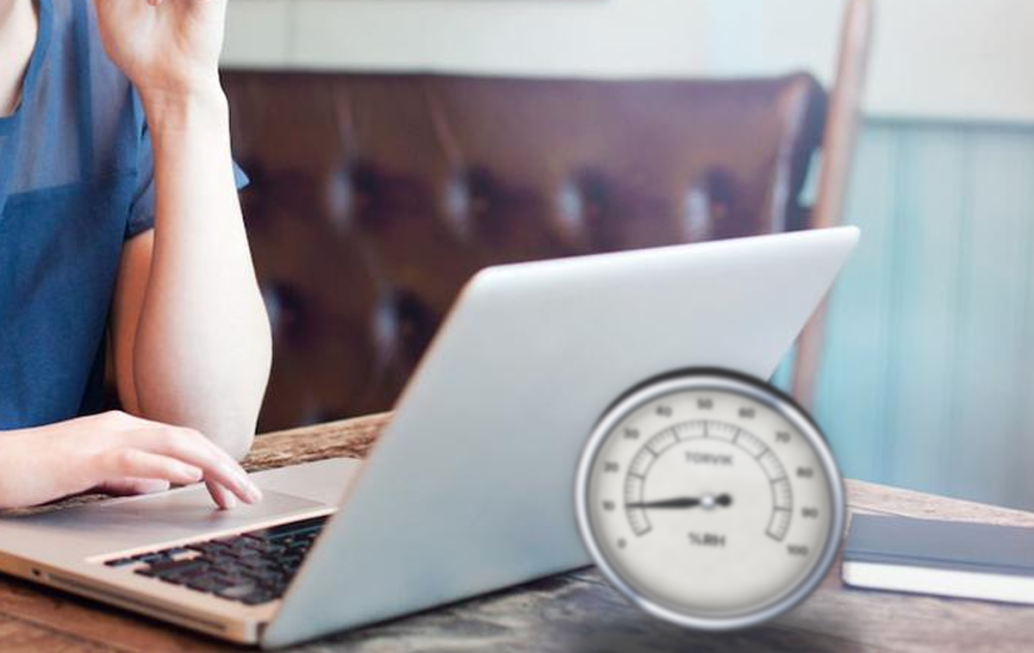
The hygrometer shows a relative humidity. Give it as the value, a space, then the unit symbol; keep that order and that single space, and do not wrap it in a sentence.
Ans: 10 %
